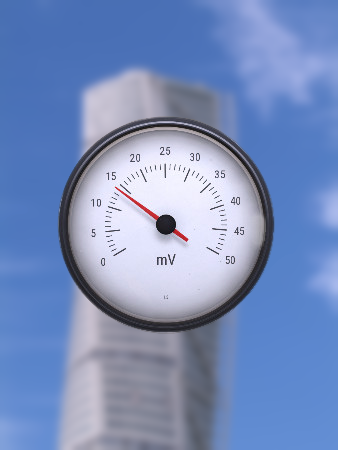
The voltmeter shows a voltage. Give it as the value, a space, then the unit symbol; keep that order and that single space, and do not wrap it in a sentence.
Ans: 14 mV
